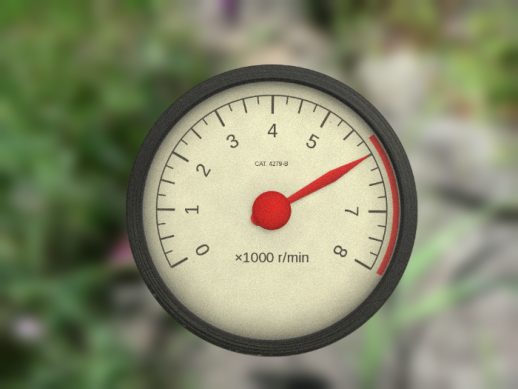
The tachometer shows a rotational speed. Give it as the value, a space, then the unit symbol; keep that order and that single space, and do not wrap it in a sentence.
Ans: 6000 rpm
